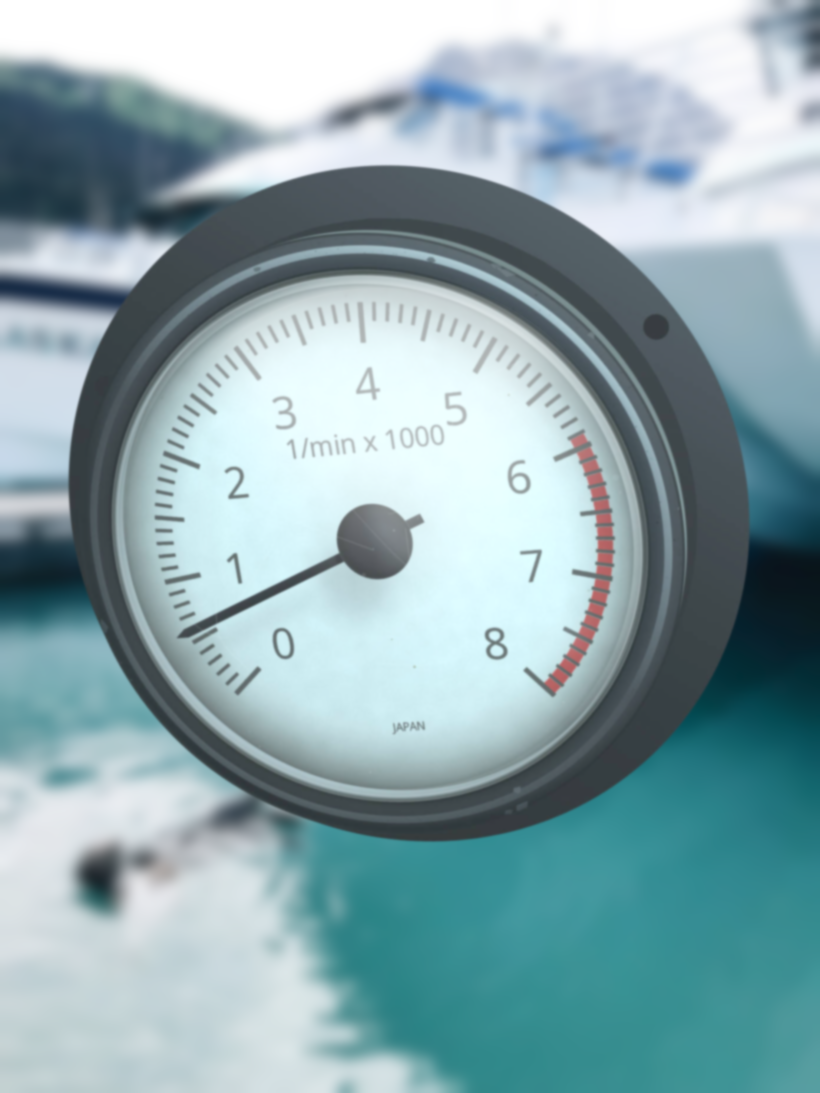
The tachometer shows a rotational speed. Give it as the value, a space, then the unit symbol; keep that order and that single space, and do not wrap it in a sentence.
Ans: 600 rpm
